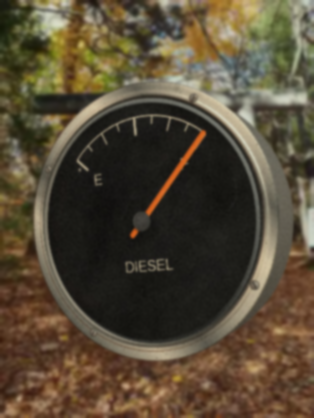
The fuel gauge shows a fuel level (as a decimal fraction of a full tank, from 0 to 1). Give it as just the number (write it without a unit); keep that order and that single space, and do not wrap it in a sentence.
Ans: 1
